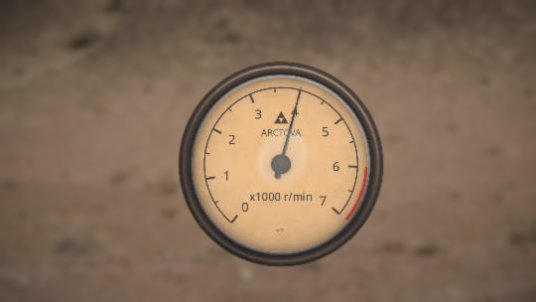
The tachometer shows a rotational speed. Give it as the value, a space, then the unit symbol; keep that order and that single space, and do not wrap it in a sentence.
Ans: 4000 rpm
